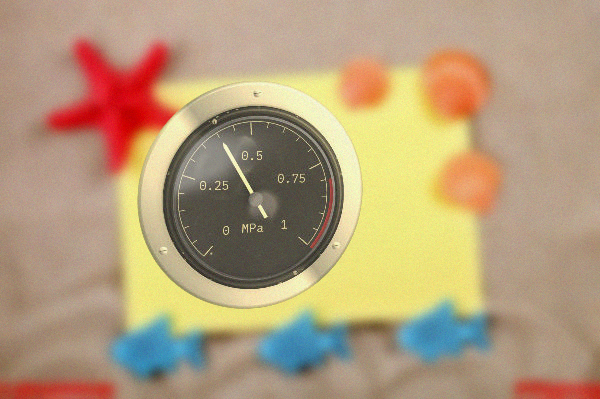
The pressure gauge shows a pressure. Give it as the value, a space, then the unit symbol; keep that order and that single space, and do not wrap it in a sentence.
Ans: 0.4 MPa
